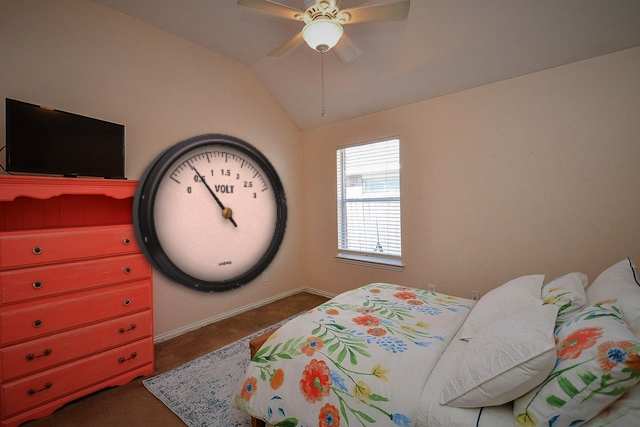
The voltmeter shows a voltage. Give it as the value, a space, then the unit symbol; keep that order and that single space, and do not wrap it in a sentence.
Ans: 0.5 V
